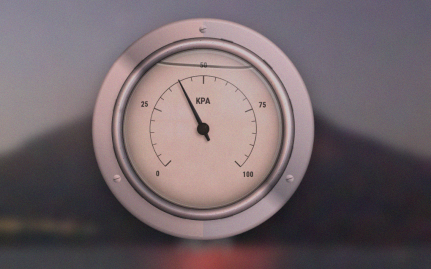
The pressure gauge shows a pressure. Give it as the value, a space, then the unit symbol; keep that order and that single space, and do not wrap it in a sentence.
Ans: 40 kPa
